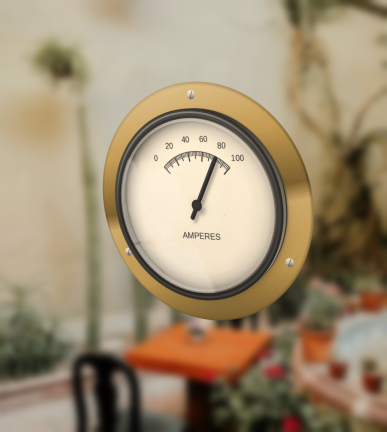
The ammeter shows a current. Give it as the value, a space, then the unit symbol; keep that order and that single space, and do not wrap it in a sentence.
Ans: 80 A
